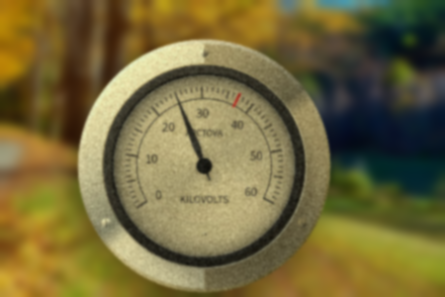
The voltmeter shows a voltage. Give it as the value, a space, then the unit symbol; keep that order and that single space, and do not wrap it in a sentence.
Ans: 25 kV
